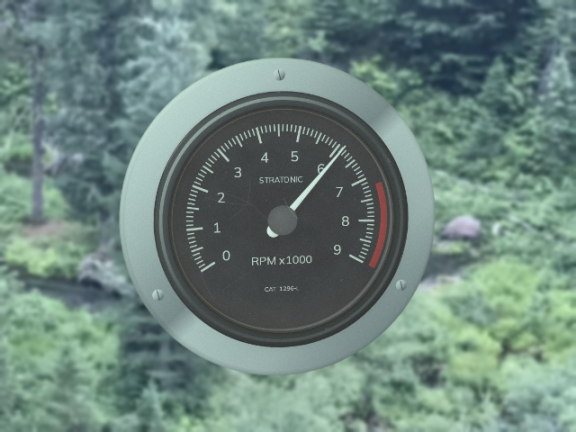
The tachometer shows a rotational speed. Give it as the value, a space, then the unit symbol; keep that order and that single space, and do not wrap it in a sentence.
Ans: 6100 rpm
